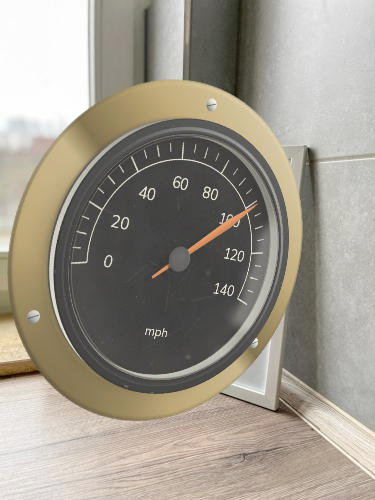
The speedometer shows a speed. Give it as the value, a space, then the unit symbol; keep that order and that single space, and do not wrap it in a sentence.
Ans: 100 mph
